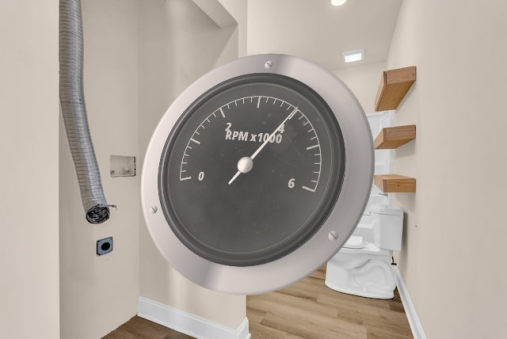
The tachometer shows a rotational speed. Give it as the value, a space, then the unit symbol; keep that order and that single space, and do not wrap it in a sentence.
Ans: 4000 rpm
